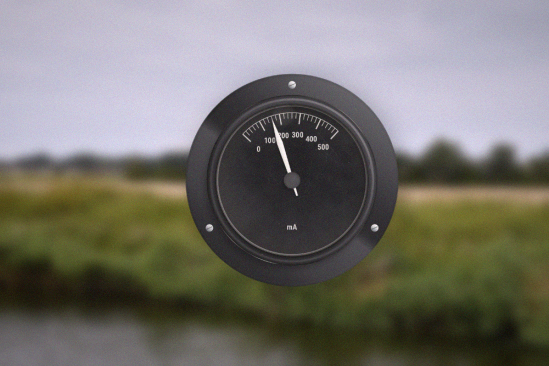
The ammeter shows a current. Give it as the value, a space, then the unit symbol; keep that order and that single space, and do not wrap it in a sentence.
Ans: 160 mA
